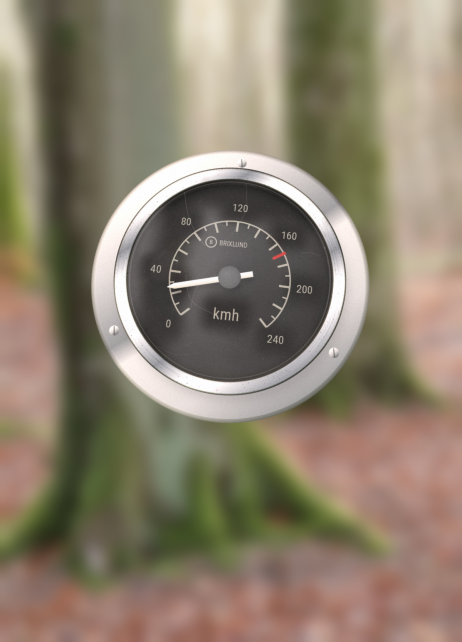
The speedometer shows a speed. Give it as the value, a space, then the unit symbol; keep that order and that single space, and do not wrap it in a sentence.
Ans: 25 km/h
